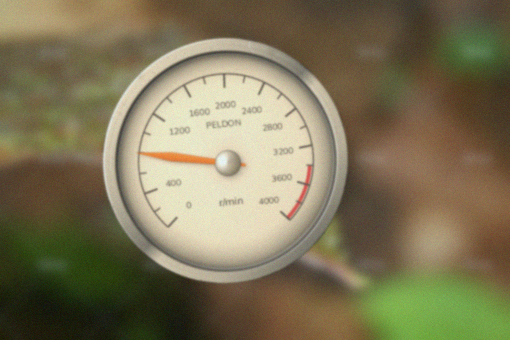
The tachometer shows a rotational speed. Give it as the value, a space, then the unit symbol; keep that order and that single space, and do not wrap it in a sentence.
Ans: 800 rpm
